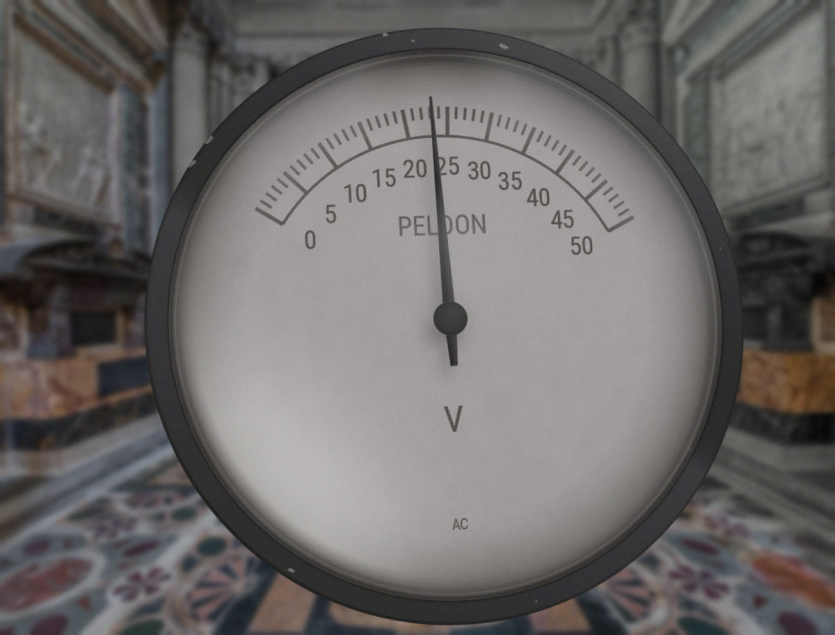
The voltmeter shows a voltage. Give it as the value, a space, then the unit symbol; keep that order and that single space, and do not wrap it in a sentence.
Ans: 23 V
